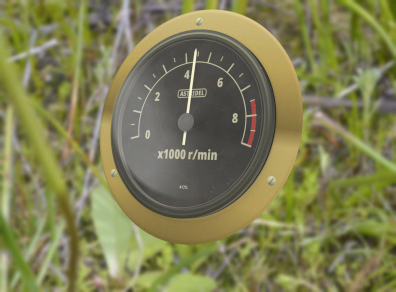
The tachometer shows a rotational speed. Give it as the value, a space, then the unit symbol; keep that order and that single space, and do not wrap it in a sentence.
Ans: 4500 rpm
